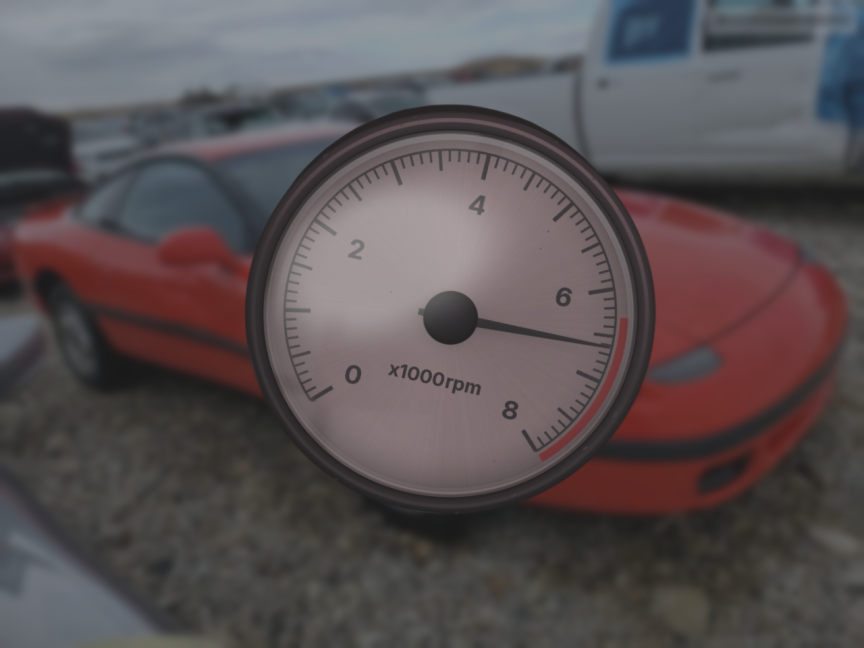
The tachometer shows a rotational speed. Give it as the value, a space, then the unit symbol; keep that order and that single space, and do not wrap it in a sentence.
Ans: 6600 rpm
